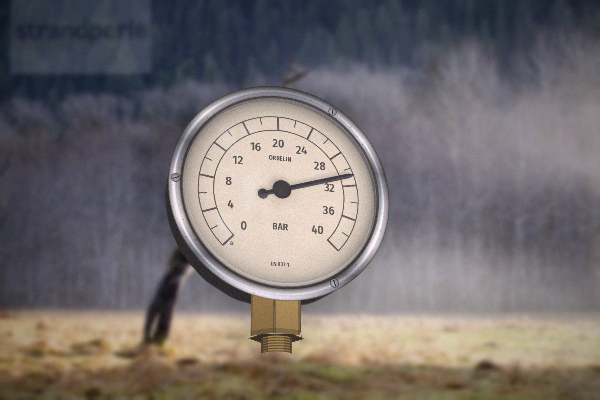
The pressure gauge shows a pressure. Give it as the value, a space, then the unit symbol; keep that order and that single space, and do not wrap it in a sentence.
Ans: 31 bar
